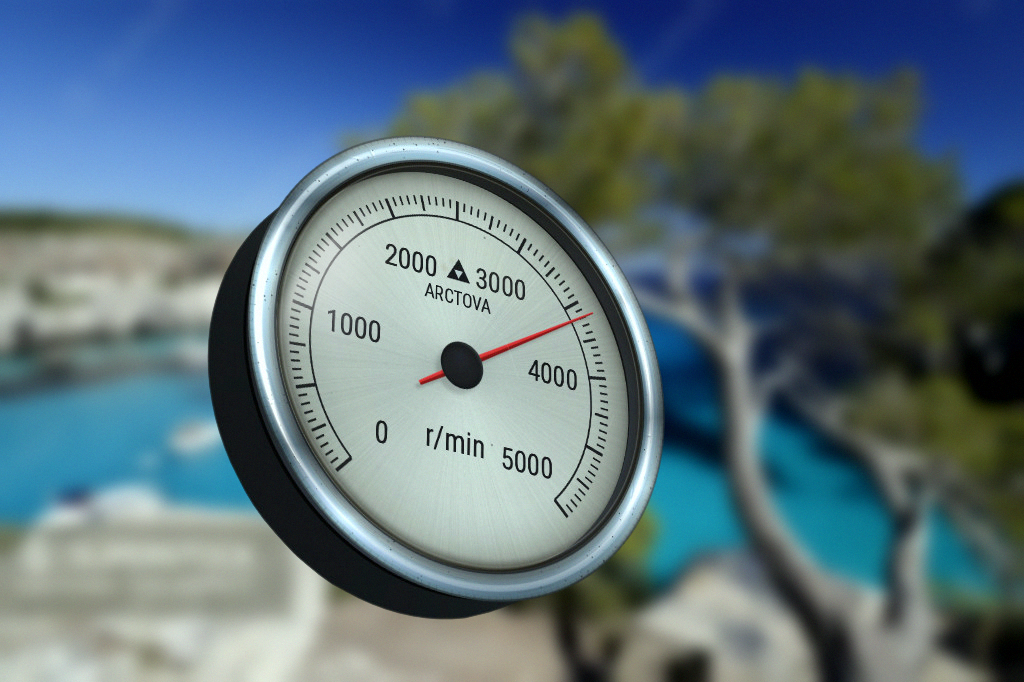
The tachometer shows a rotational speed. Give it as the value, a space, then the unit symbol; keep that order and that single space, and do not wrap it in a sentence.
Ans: 3600 rpm
